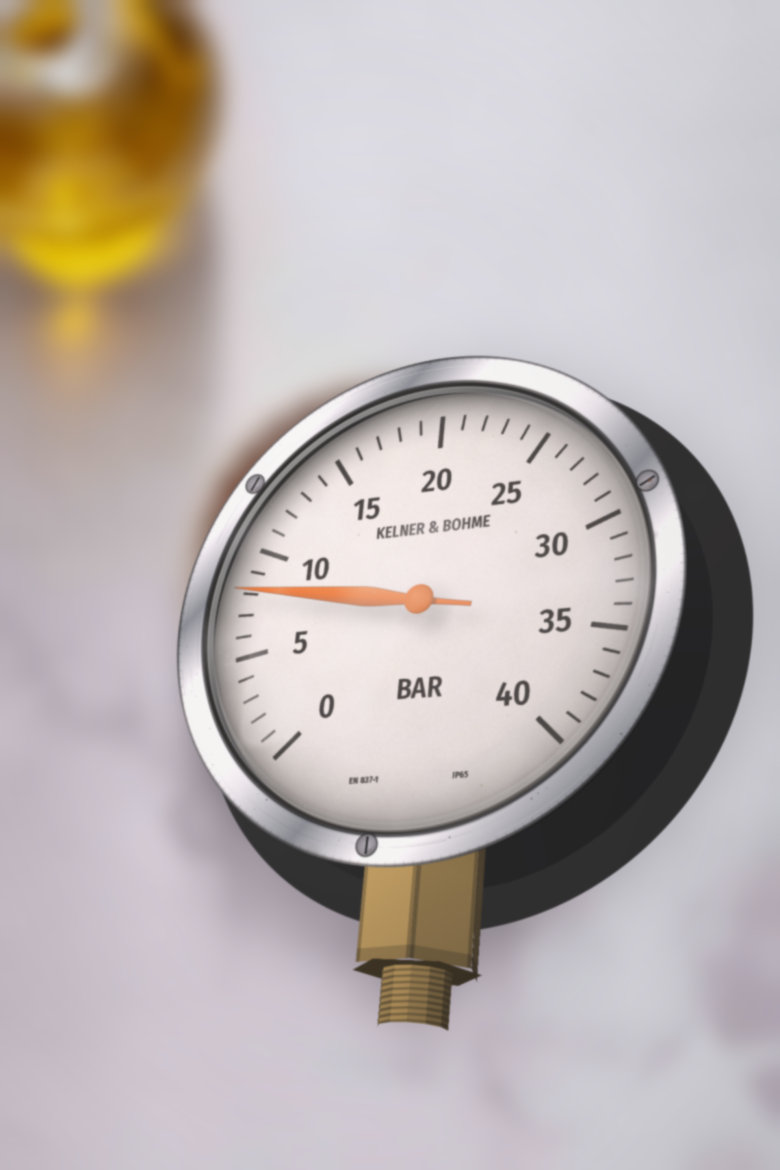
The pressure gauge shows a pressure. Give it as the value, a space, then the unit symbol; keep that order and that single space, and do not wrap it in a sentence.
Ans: 8 bar
